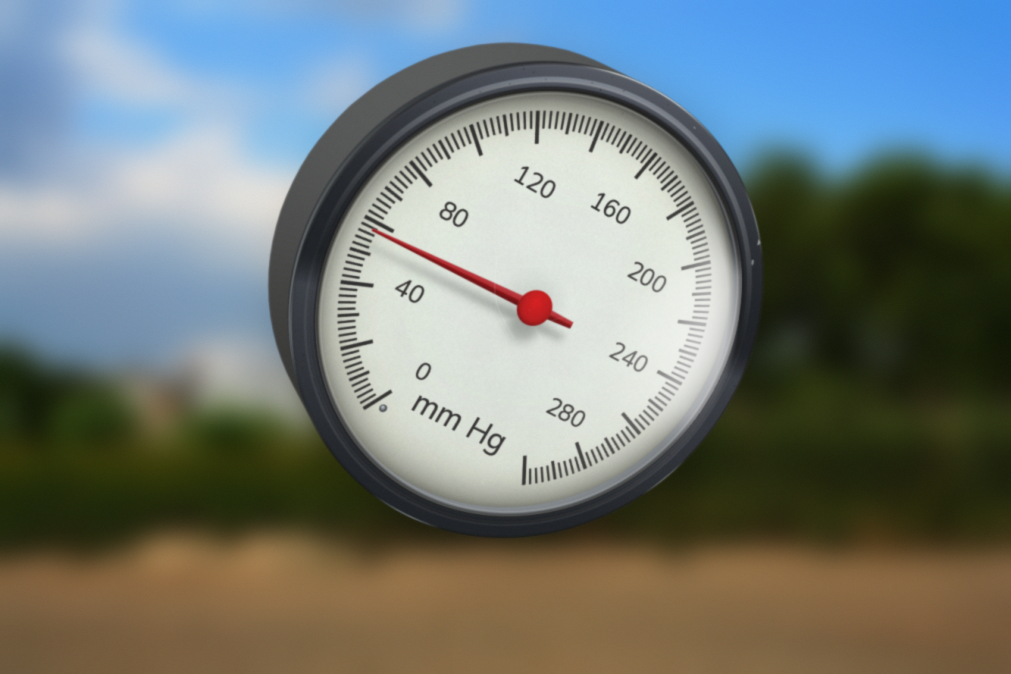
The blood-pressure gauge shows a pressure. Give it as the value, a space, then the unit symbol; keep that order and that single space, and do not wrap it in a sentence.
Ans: 58 mmHg
